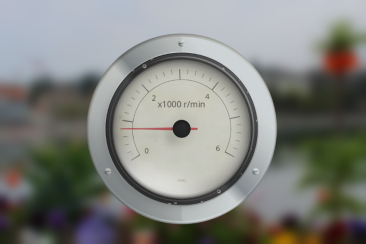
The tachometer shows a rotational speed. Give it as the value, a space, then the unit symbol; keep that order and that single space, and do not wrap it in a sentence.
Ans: 800 rpm
